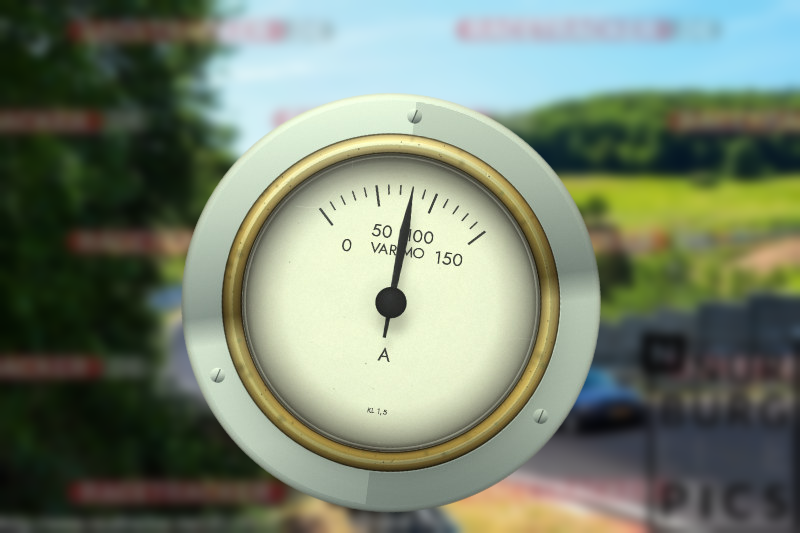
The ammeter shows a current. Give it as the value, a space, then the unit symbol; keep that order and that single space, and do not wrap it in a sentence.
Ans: 80 A
